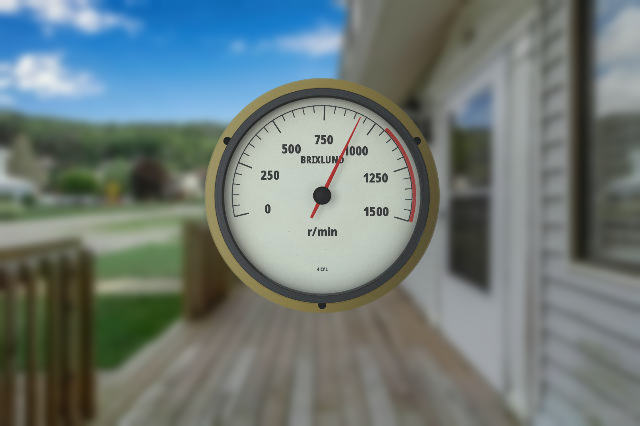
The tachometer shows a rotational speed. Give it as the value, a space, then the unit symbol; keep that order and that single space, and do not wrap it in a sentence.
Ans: 925 rpm
